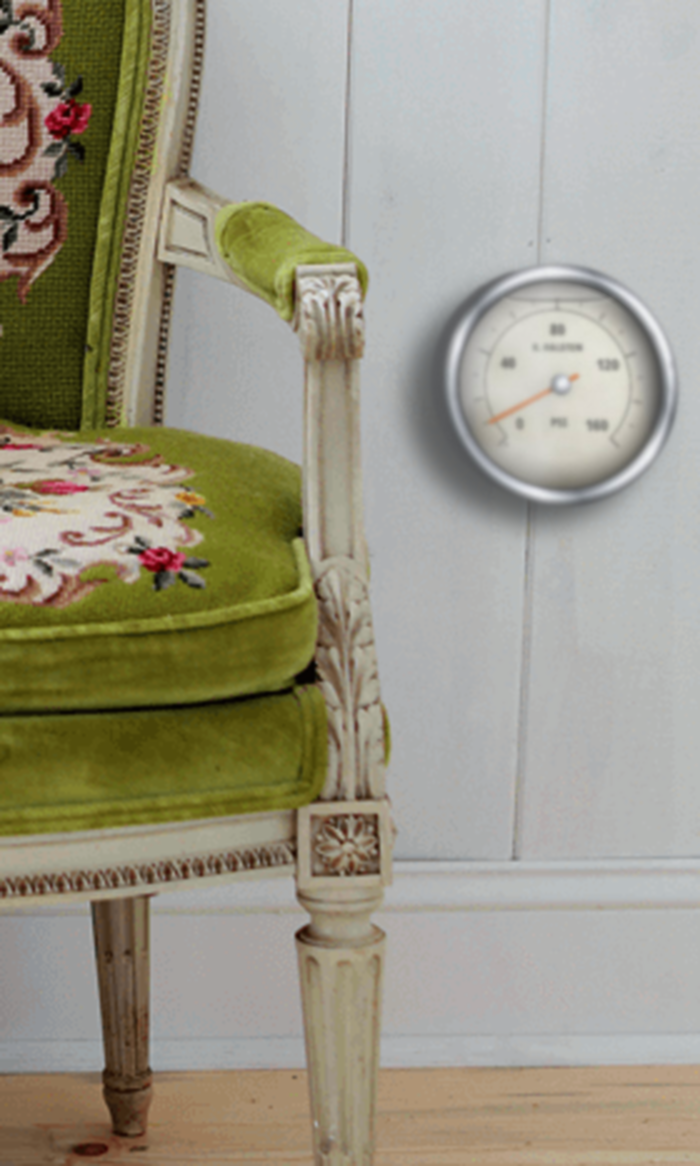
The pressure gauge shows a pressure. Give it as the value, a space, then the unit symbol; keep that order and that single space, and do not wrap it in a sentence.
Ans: 10 psi
